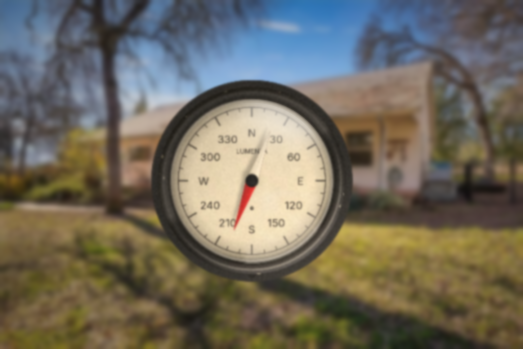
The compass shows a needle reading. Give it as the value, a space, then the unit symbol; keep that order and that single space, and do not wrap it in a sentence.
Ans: 200 °
